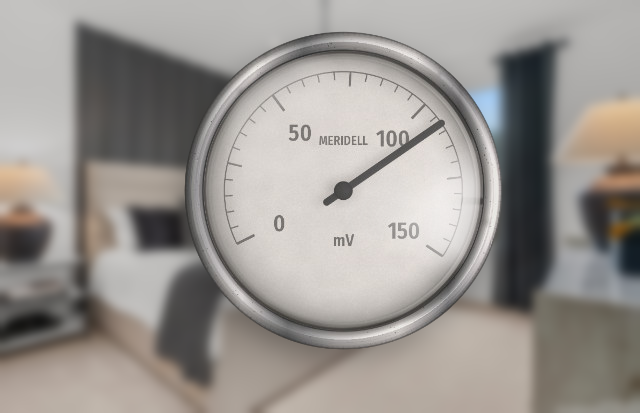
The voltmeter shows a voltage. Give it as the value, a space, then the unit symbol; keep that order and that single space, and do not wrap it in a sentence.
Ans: 107.5 mV
